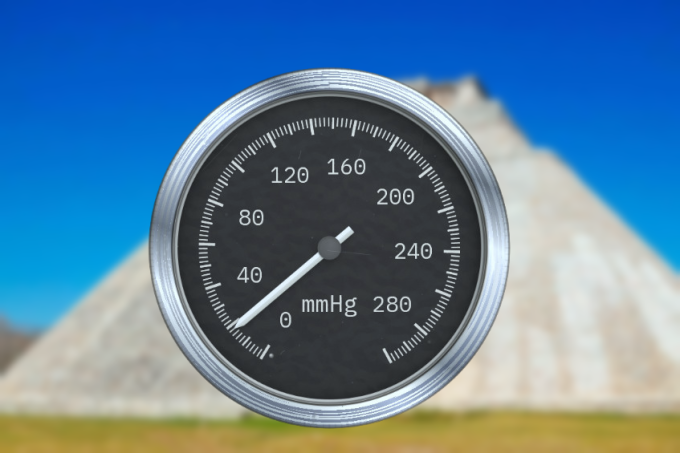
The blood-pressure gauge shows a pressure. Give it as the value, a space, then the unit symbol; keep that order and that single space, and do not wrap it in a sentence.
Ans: 18 mmHg
